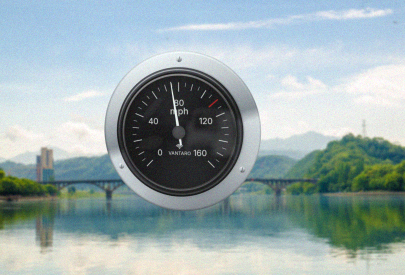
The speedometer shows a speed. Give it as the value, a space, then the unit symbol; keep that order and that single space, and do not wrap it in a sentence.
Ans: 75 mph
